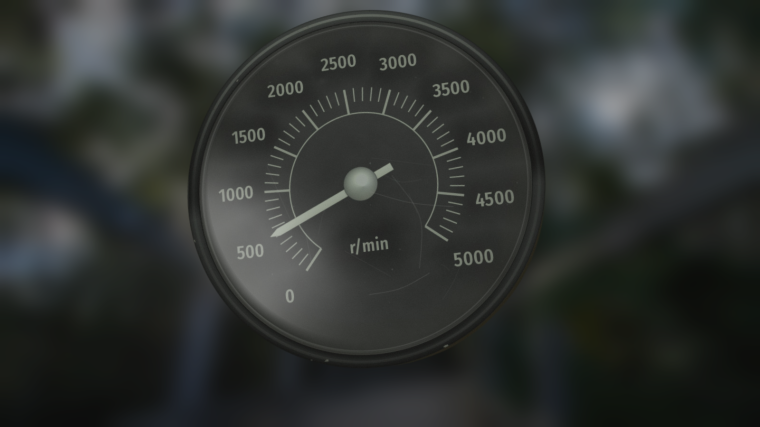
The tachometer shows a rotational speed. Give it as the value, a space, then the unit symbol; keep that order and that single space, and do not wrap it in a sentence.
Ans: 500 rpm
